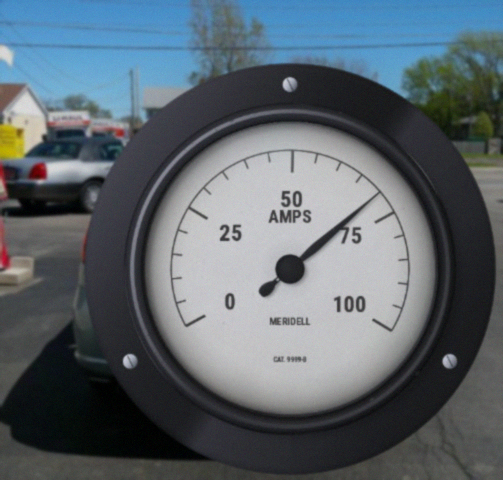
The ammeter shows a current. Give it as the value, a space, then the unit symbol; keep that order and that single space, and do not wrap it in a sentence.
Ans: 70 A
